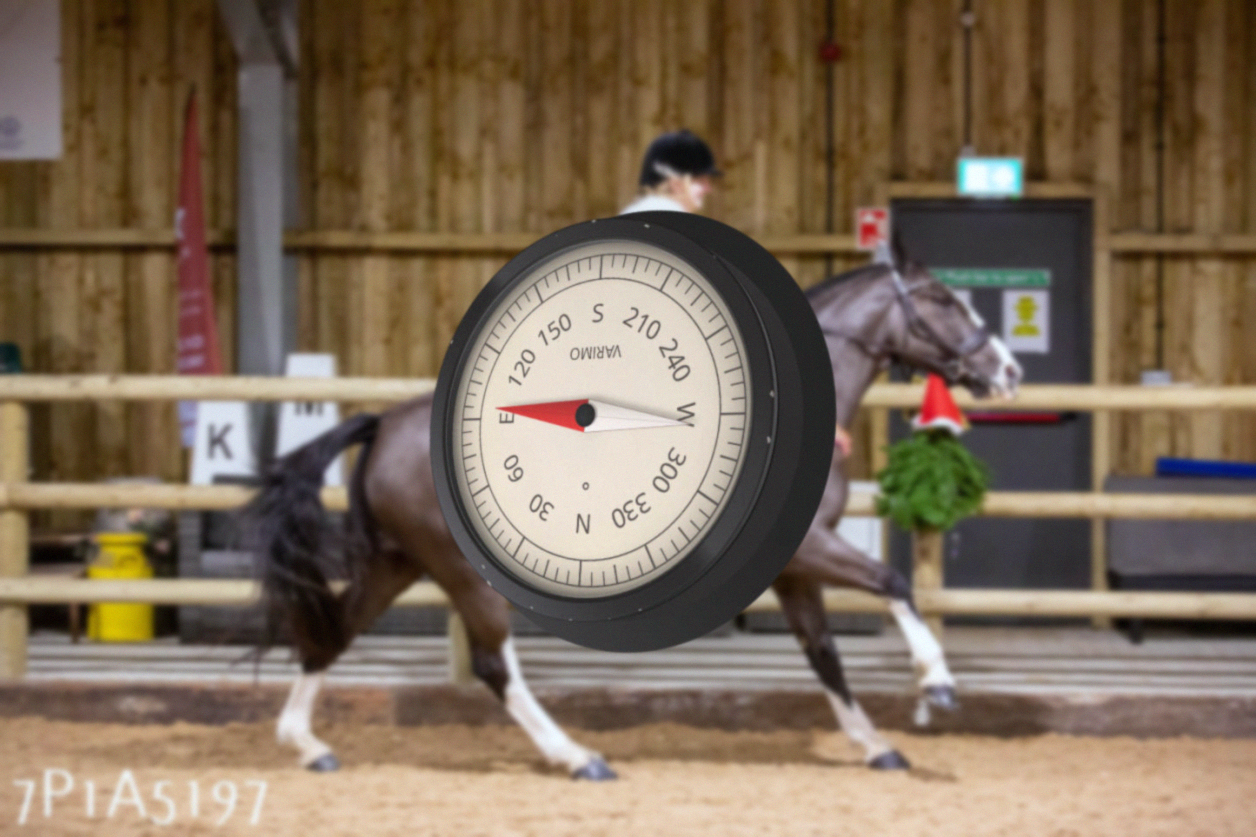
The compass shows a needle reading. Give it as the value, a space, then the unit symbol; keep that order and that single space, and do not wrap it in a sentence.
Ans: 95 °
